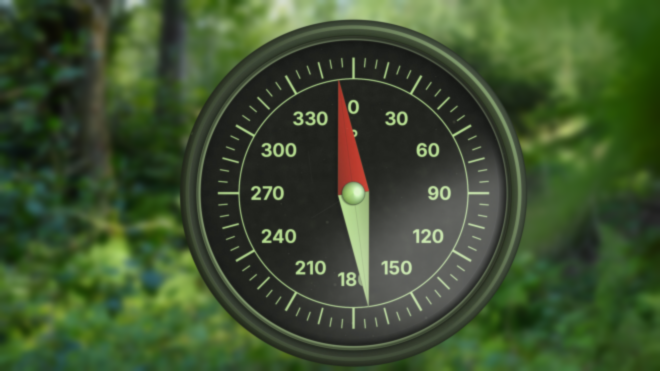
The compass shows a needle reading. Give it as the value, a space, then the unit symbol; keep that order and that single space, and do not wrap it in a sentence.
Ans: 352.5 °
